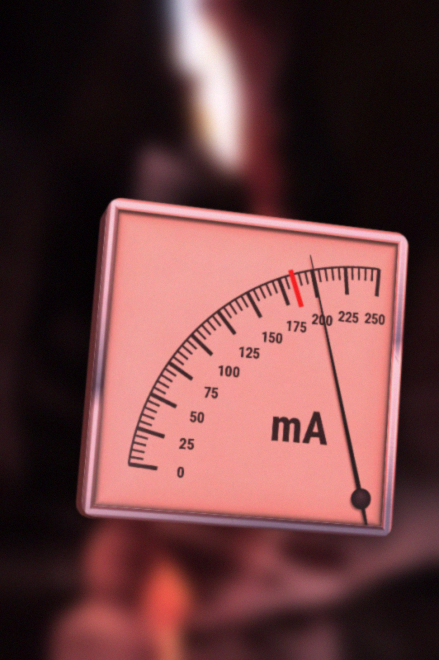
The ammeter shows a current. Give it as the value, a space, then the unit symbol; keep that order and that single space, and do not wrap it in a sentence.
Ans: 200 mA
